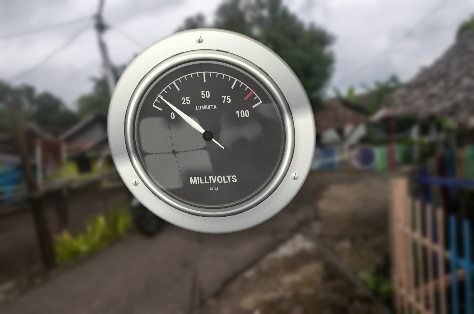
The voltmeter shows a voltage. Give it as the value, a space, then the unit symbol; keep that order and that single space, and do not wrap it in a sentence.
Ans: 10 mV
